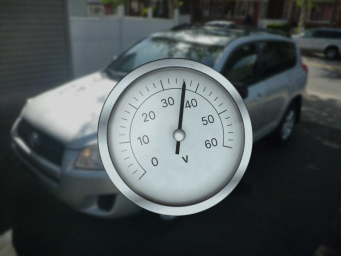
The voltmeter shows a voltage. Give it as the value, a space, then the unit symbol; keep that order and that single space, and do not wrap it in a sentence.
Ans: 36 V
